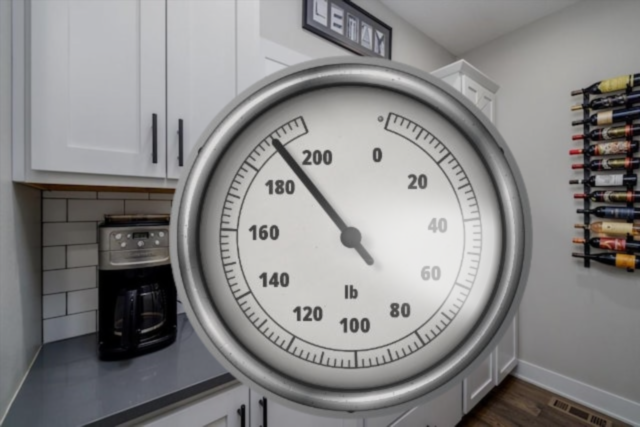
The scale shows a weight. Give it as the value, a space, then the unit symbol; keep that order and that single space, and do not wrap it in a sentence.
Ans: 190 lb
